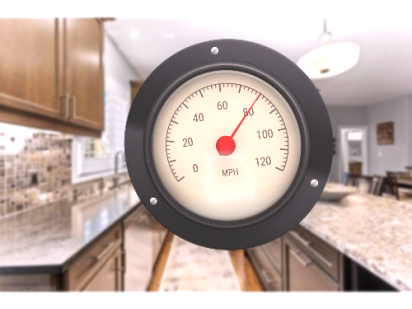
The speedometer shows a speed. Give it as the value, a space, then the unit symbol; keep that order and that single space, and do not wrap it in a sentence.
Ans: 80 mph
